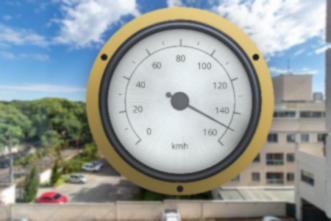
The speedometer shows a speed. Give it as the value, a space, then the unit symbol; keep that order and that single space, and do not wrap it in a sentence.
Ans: 150 km/h
